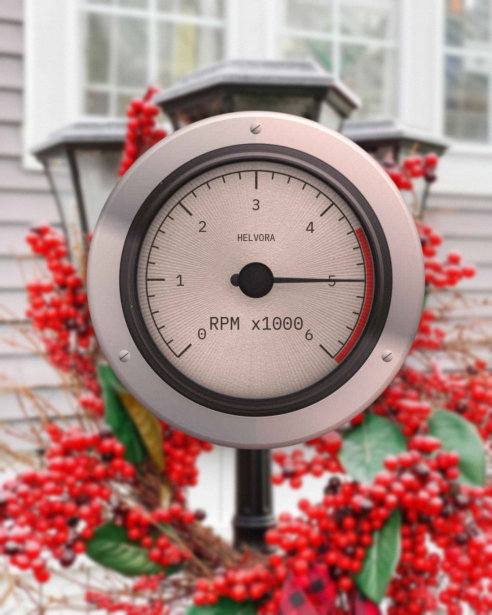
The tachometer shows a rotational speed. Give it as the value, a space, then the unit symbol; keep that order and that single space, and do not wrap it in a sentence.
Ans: 5000 rpm
